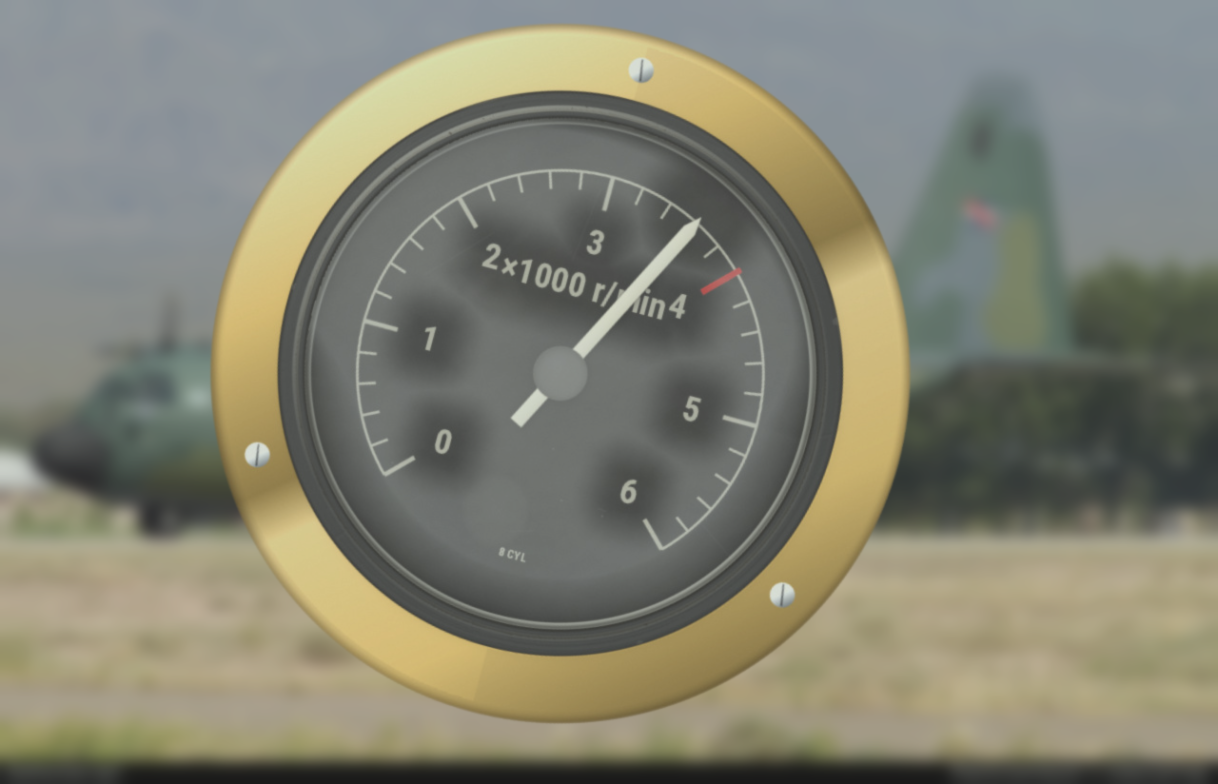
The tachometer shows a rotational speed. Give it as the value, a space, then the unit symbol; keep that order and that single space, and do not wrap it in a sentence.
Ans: 3600 rpm
